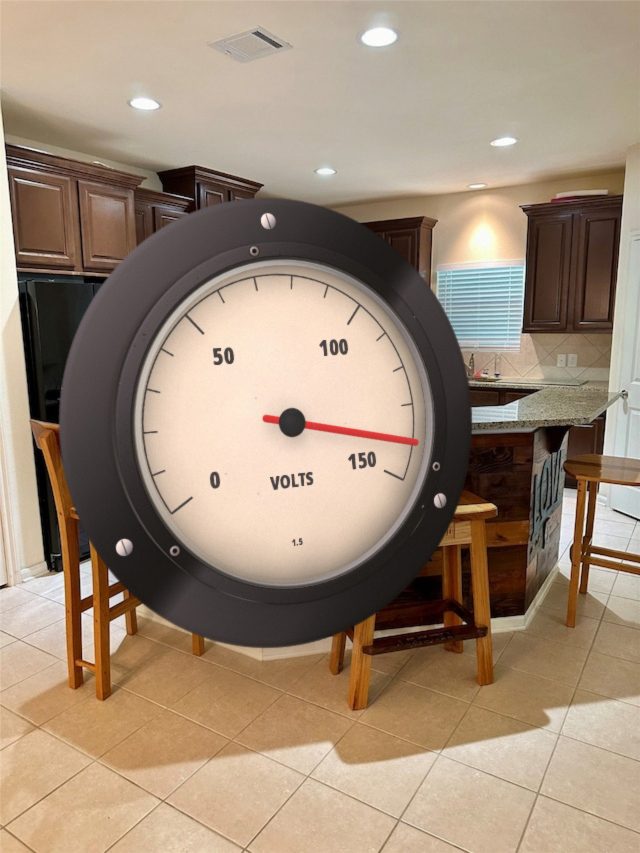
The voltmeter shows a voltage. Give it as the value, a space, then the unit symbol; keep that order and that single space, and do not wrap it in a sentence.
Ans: 140 V
